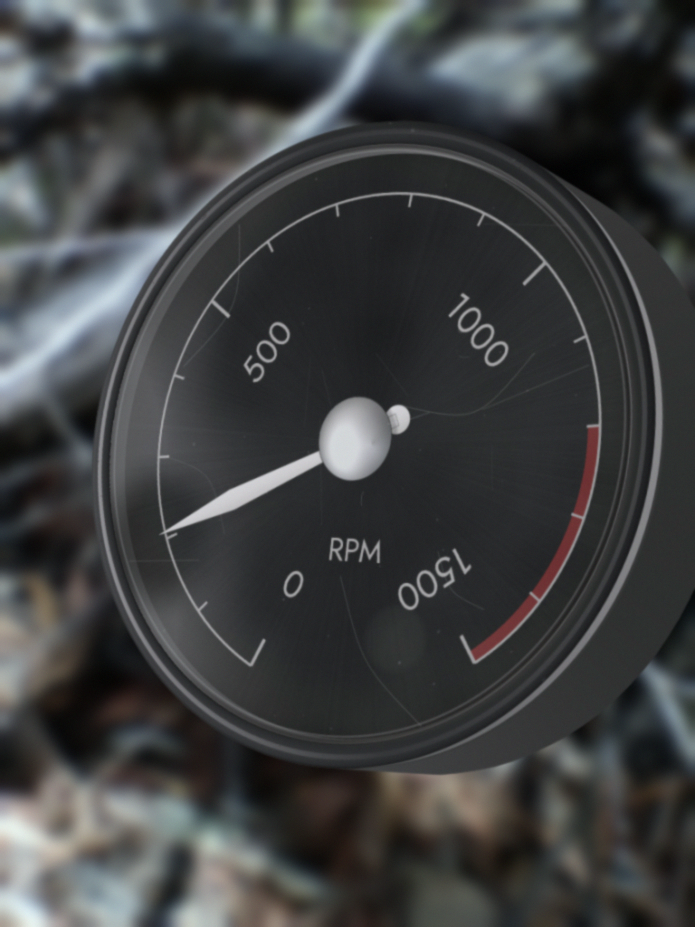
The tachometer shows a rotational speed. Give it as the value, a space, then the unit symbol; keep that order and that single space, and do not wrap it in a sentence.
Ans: 200 rpm
